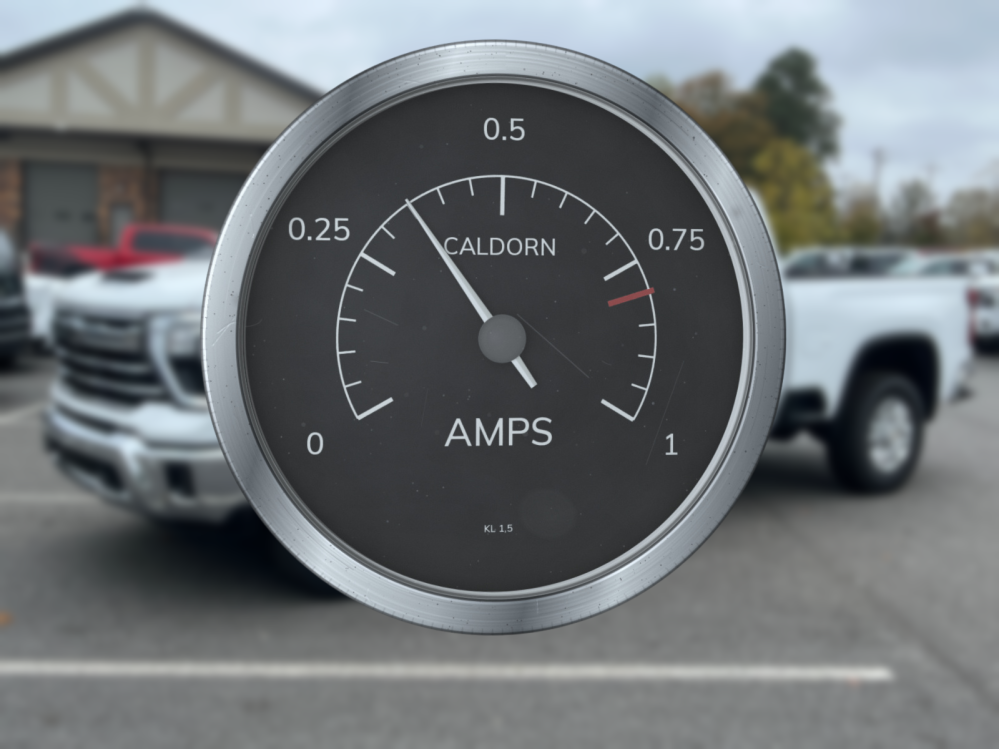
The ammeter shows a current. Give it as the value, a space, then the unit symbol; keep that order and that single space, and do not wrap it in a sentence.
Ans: 0.35 A
